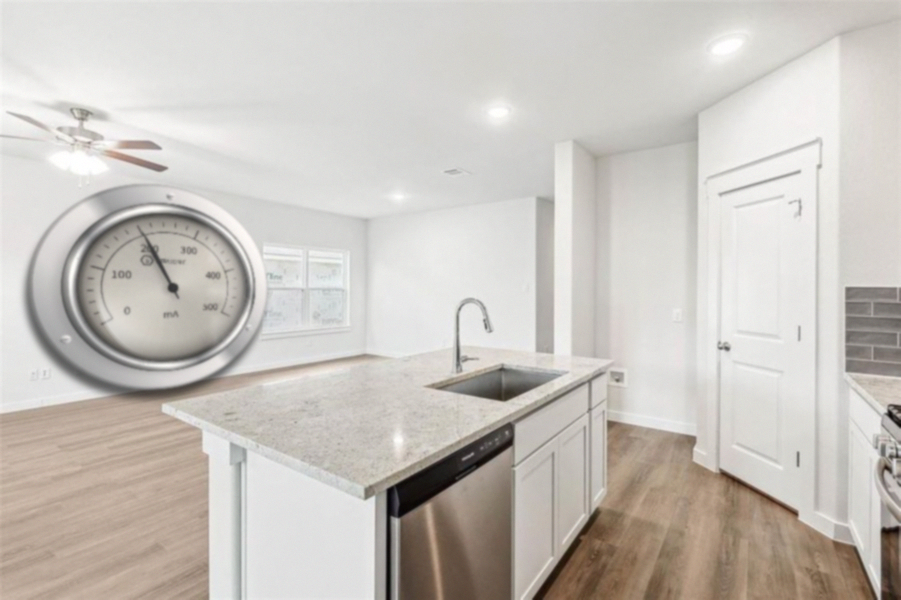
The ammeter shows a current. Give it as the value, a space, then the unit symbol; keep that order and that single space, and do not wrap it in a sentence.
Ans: 200 mA
